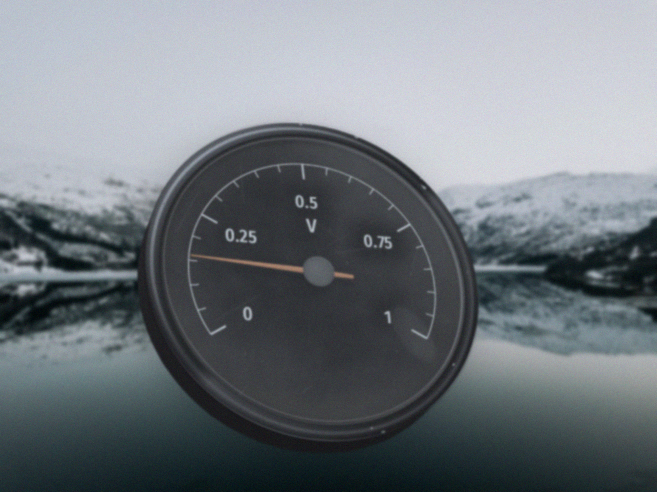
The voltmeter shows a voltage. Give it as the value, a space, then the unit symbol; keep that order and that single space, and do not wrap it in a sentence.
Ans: 0.15 V
